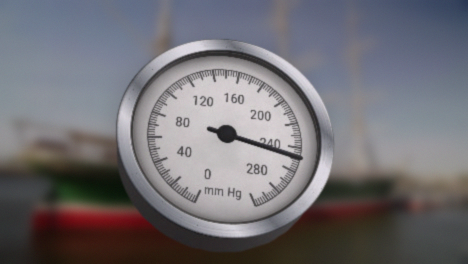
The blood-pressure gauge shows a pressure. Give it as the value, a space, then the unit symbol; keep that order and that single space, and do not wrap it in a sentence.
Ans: 250 mmHg
